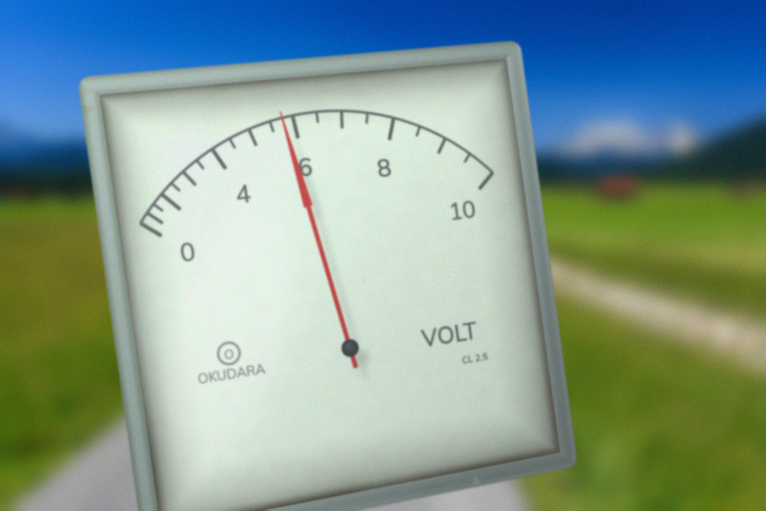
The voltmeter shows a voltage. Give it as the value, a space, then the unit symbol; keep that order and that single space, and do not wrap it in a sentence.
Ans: 5.75 V
